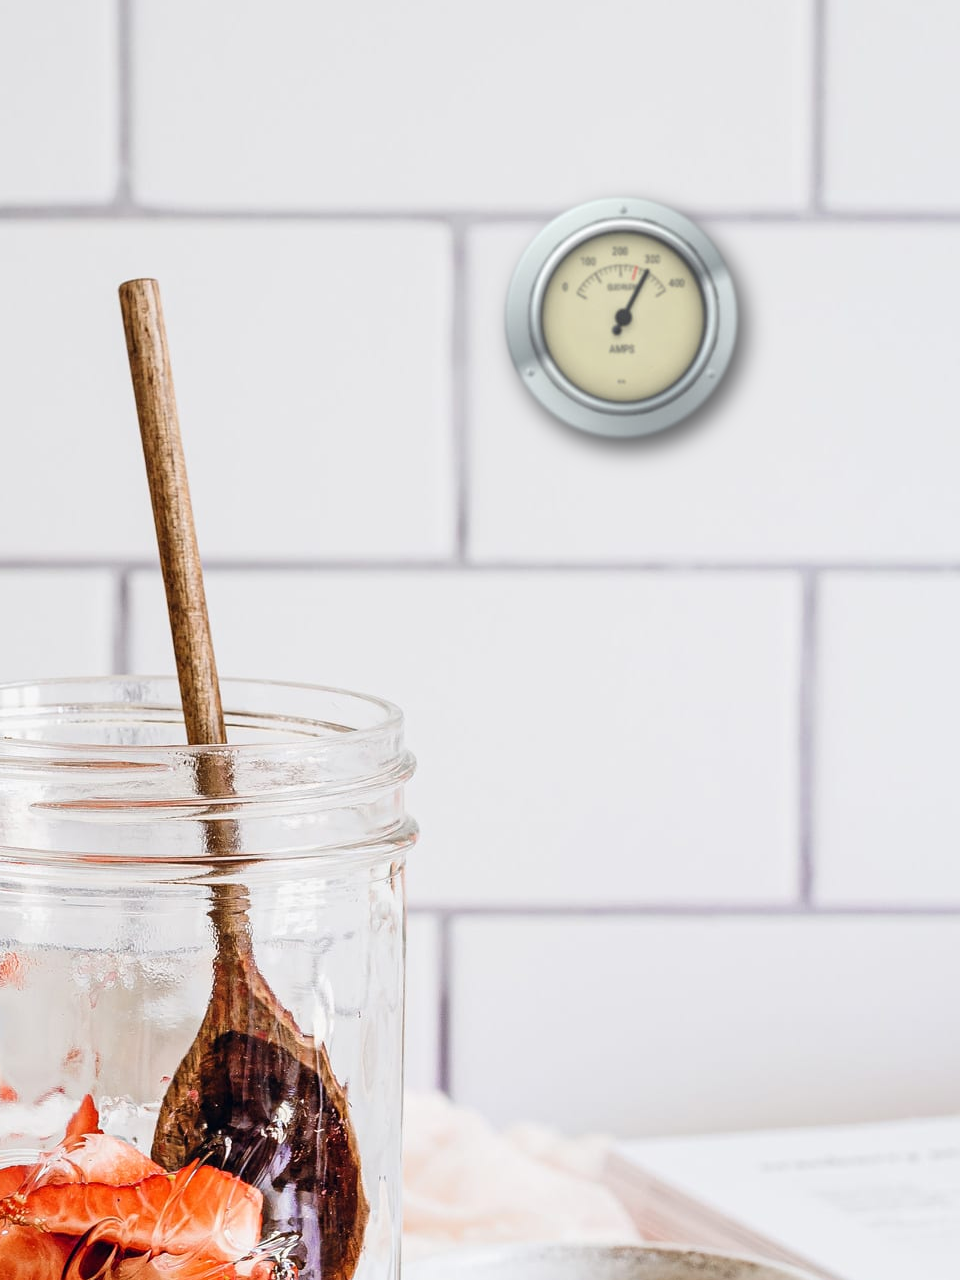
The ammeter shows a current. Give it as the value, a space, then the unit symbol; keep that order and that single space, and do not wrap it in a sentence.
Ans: 300 A
